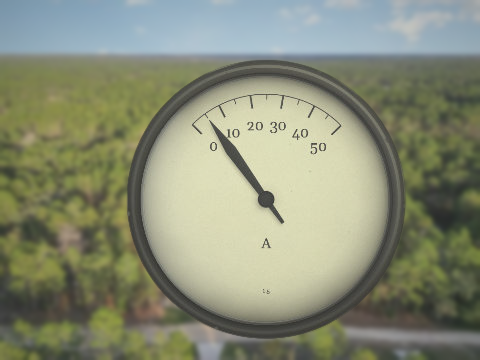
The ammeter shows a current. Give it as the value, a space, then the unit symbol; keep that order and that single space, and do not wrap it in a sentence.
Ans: 5 A
